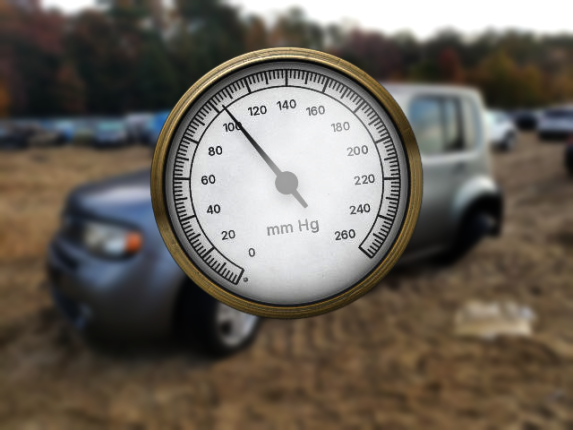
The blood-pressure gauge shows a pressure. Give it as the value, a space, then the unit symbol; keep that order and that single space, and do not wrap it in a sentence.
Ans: 104 mmHg
